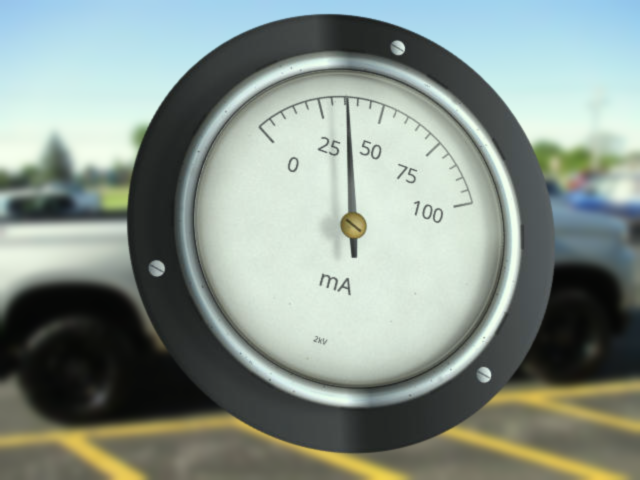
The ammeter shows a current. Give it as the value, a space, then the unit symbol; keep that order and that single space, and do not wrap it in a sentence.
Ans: 35 mA
